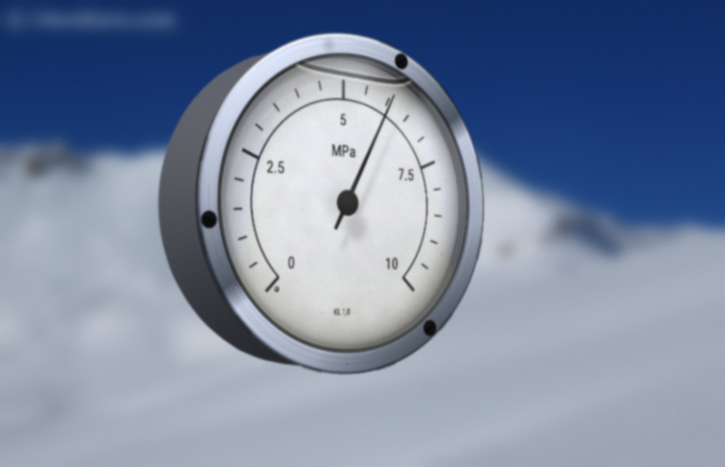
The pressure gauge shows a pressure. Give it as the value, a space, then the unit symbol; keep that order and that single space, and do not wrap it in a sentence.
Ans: 6 MPa
